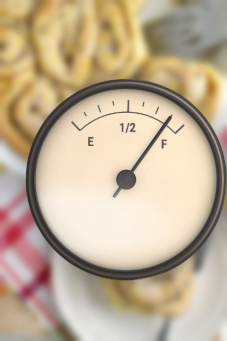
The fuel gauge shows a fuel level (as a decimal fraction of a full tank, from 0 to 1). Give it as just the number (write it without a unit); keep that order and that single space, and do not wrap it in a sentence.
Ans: 0.875
